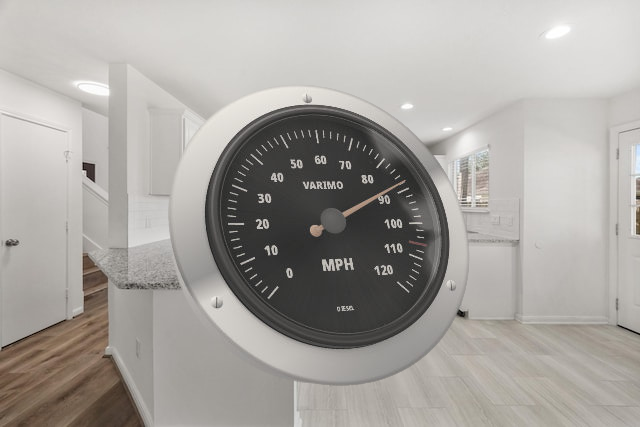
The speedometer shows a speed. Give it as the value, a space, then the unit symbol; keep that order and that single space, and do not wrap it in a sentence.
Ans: 88 mph
